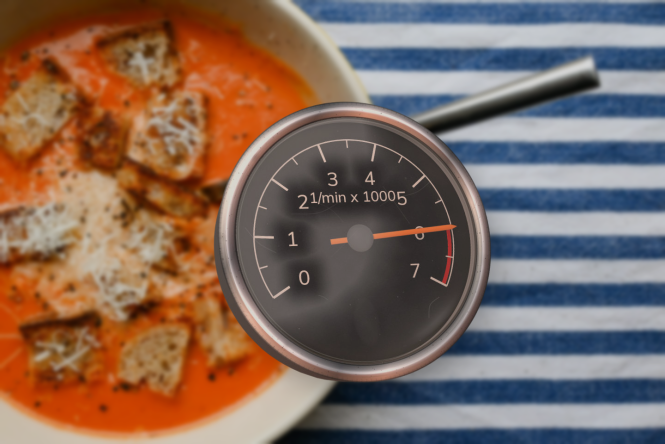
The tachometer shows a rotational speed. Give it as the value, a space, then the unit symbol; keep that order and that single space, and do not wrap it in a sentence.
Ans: 6000 rpm
